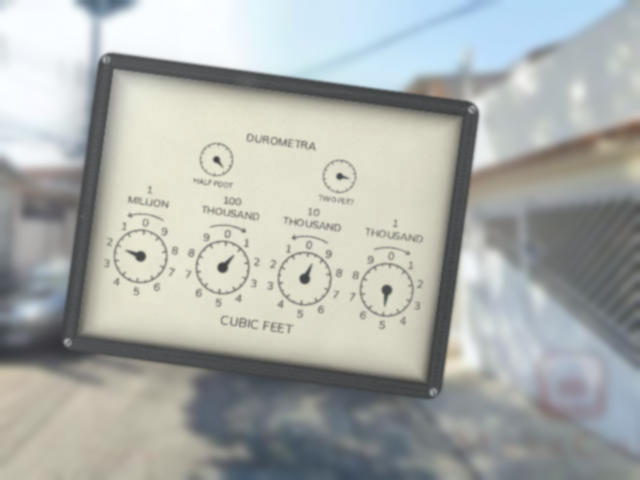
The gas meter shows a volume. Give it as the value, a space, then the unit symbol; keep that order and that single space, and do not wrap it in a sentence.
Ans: 209500 ft³
